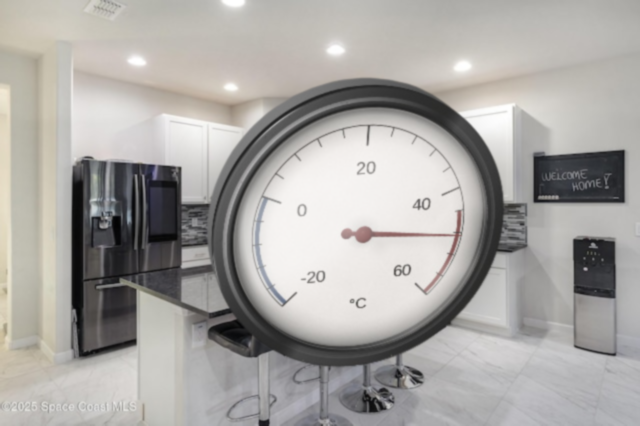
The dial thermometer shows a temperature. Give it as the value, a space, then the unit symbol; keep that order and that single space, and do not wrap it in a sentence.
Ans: 48 °C
